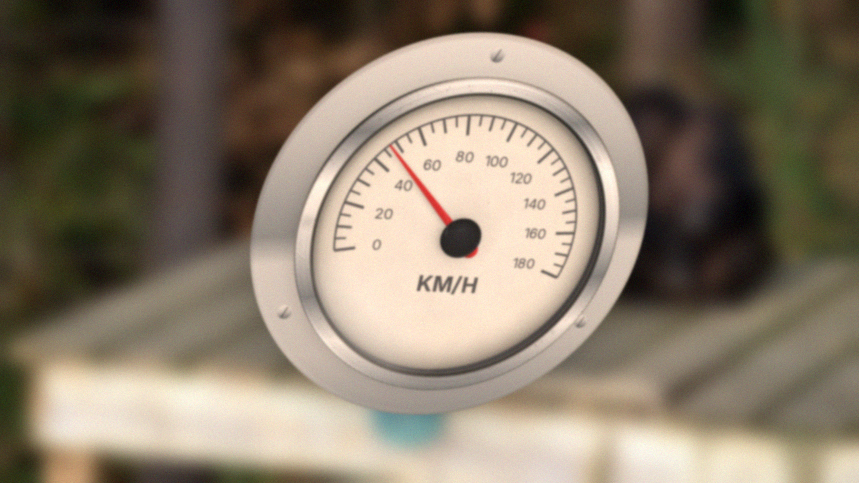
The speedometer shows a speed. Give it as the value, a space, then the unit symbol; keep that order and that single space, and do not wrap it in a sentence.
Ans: 47.5 km/h
